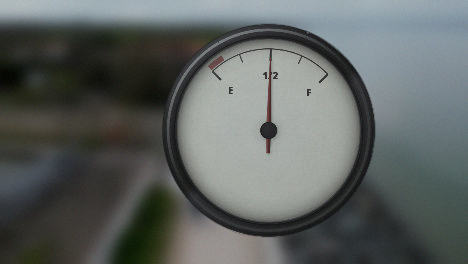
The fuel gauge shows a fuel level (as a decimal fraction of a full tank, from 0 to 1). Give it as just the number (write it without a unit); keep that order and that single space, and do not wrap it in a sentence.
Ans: 0.5
